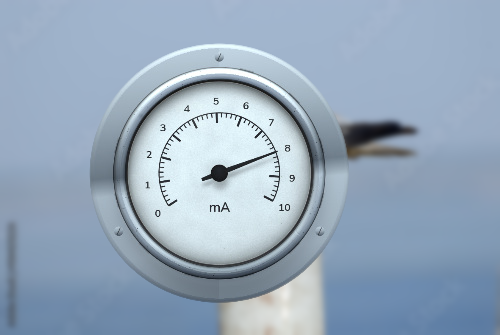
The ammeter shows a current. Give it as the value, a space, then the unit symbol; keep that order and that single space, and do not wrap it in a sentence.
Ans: 8 mA
